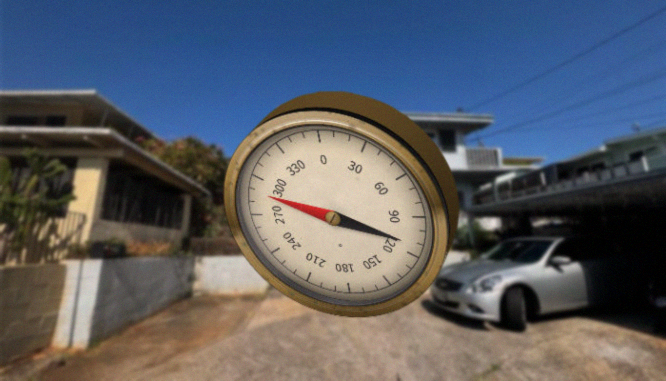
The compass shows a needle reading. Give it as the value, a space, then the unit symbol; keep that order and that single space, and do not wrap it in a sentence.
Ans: 290 °
